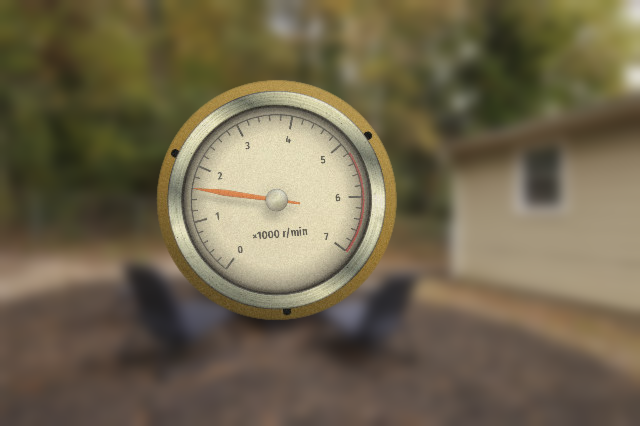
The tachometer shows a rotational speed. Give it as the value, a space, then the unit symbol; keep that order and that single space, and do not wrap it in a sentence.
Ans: 1600 rpm
